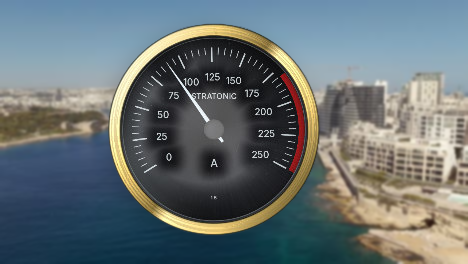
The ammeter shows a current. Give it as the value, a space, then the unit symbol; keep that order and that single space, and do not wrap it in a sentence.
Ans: 90 A
